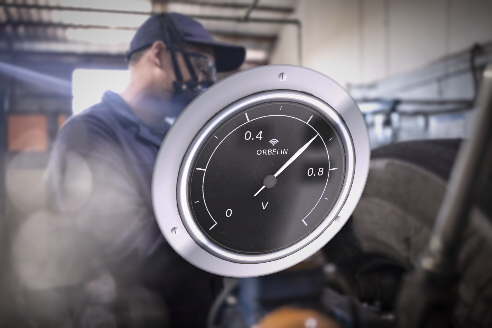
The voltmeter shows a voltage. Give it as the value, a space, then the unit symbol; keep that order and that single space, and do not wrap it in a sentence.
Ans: 0.65 V
